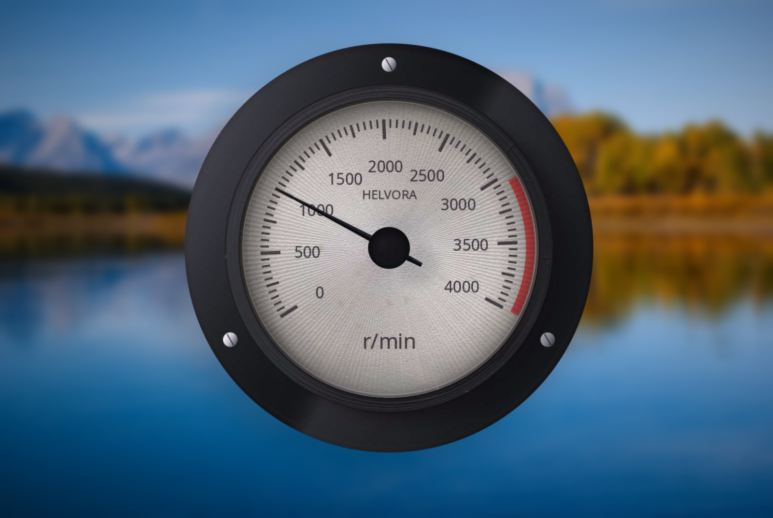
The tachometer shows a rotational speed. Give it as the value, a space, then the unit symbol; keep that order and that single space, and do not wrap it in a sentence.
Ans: 1000 rpm
